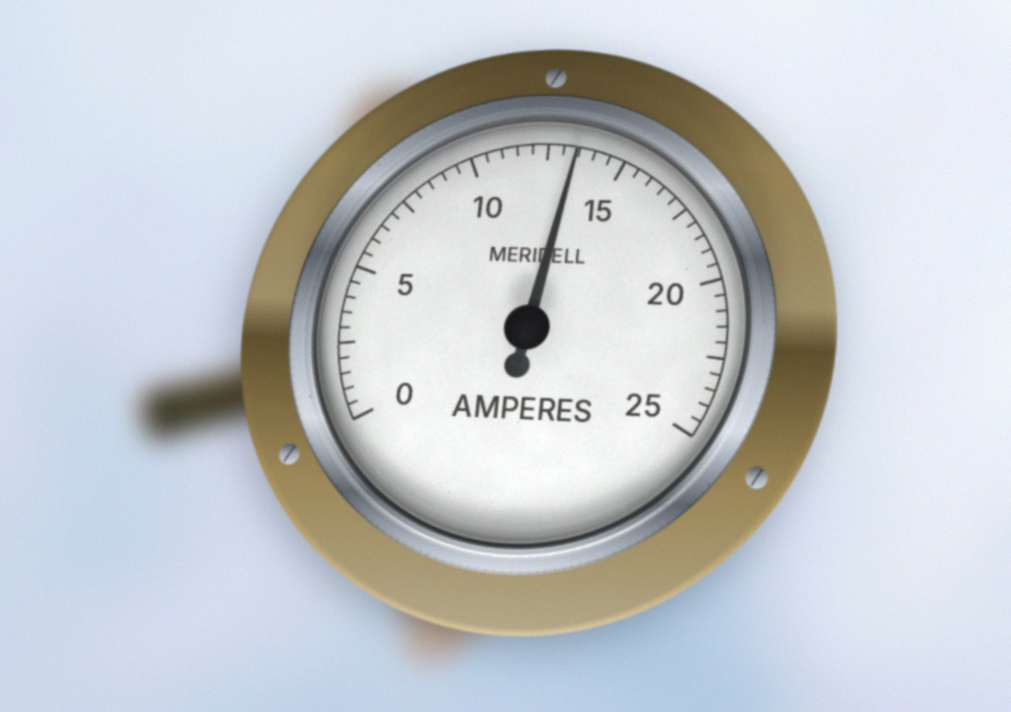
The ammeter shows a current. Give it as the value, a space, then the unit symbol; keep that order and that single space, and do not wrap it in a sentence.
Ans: 13.5 A
